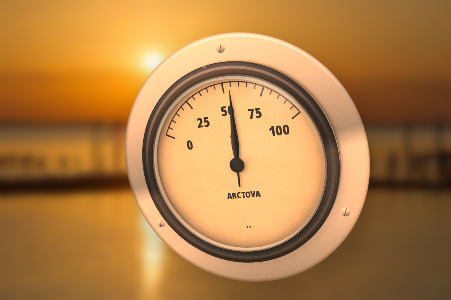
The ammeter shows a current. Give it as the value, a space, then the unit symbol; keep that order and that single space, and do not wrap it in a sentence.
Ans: 55 A
